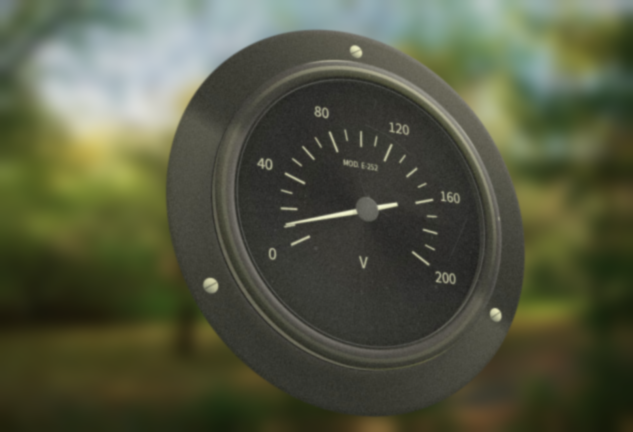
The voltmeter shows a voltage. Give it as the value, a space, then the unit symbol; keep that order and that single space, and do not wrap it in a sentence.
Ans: 10 V
